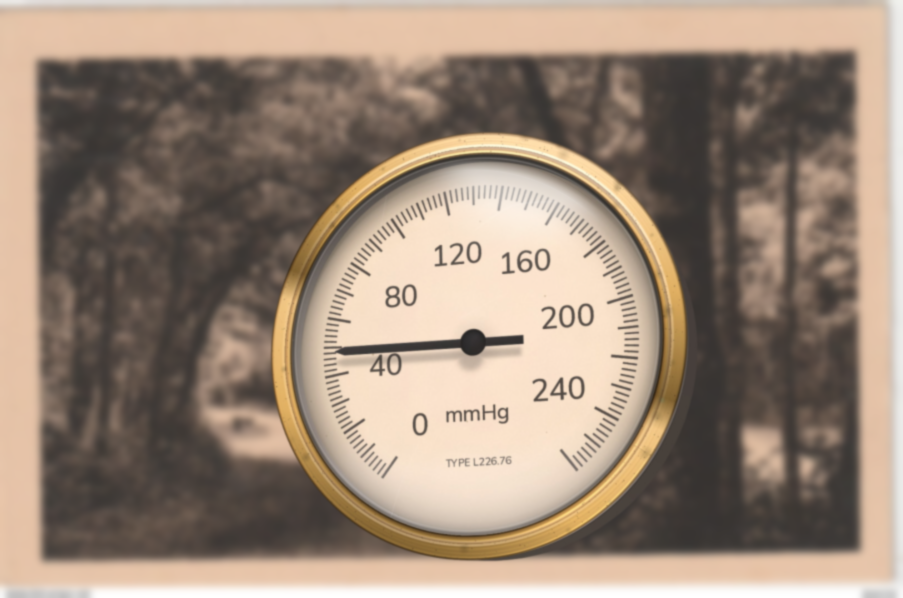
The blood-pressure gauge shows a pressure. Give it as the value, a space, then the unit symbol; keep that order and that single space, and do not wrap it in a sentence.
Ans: 48 mmHg
